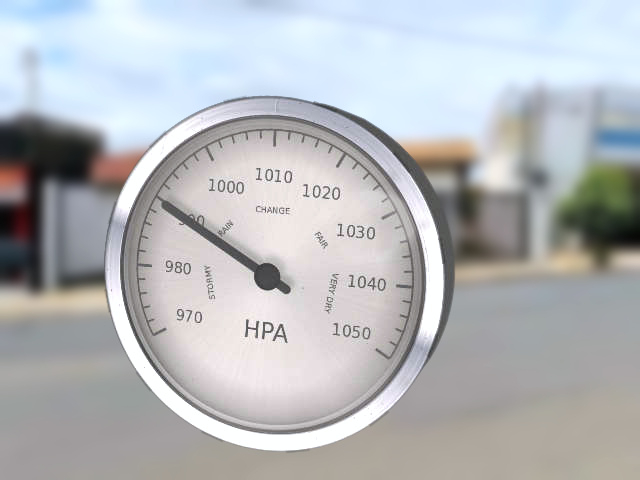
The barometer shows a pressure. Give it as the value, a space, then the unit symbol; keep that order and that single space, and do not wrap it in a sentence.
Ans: 990 hPa
